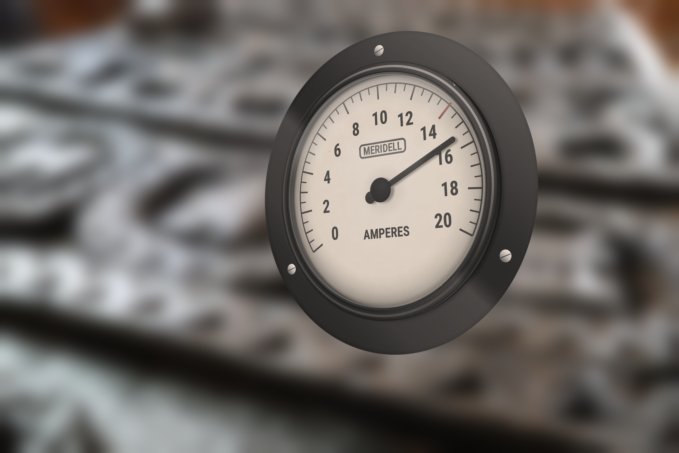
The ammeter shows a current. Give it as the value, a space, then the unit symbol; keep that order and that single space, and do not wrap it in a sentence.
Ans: 15.5 A
